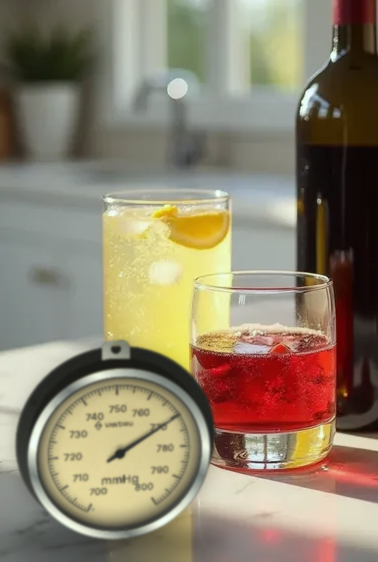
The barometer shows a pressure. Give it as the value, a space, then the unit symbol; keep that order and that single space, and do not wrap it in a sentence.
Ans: 770 mmHg
